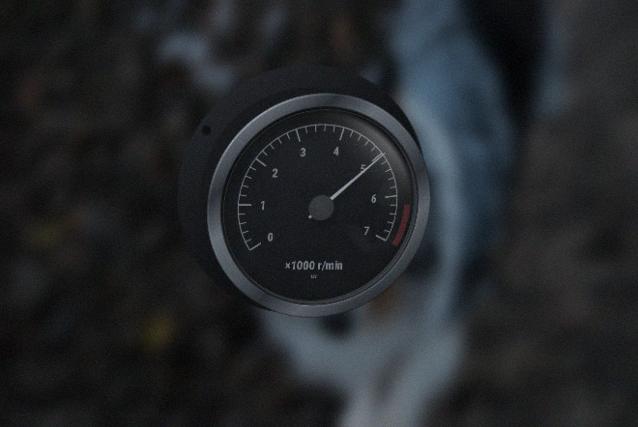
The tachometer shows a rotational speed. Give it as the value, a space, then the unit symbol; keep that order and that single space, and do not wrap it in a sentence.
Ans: 5000 rpm
